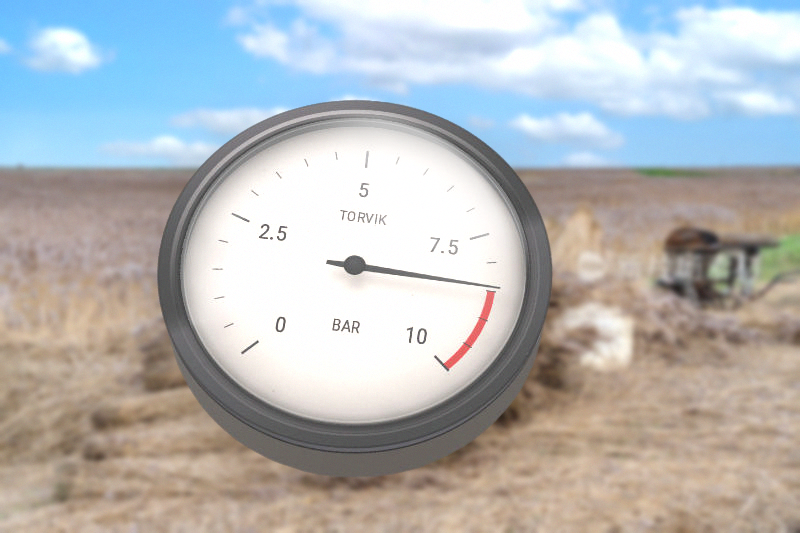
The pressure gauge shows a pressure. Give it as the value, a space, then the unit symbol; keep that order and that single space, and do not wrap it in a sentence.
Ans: 8.5 bar
